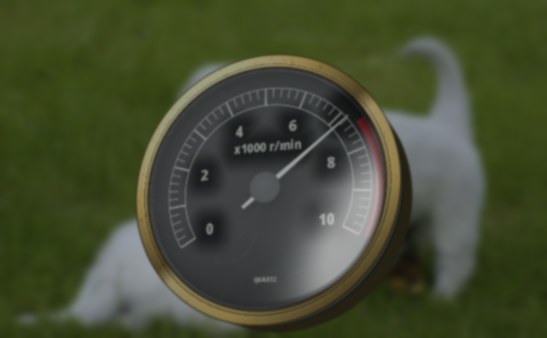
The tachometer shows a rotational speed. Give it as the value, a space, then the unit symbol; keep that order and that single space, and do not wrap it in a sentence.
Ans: 7200 rpm
